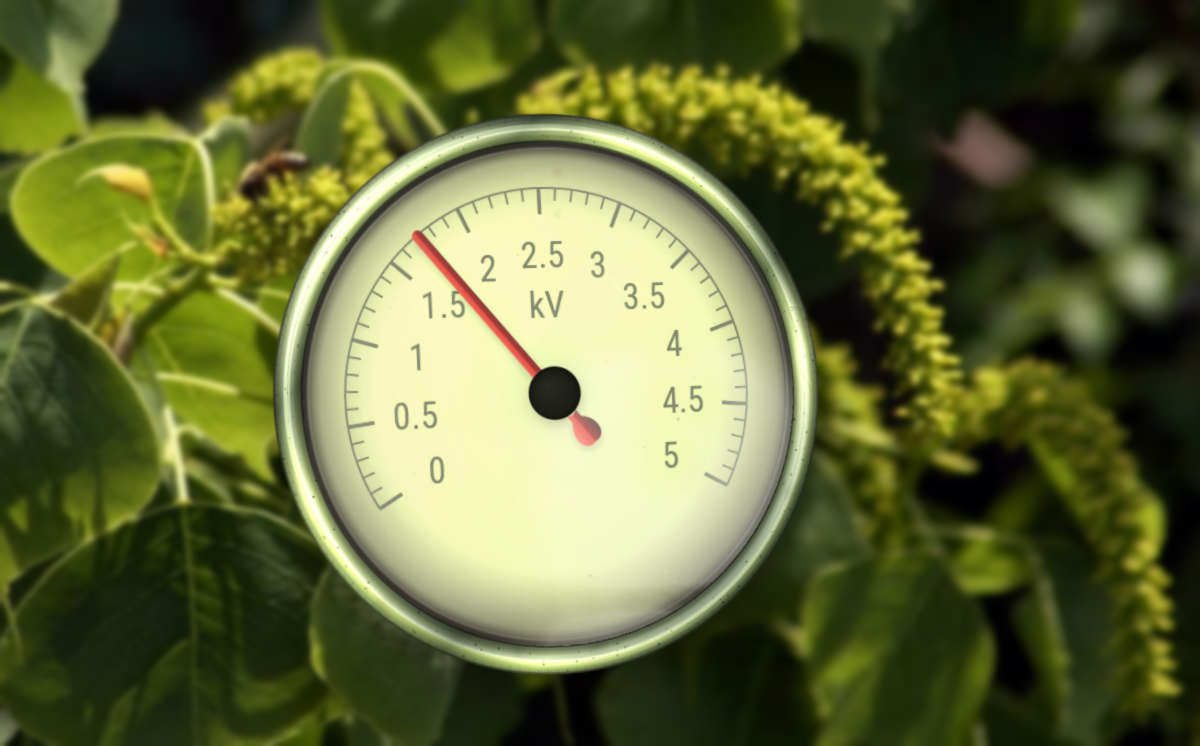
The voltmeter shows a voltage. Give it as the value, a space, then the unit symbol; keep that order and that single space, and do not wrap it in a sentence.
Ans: 1.7 kV
